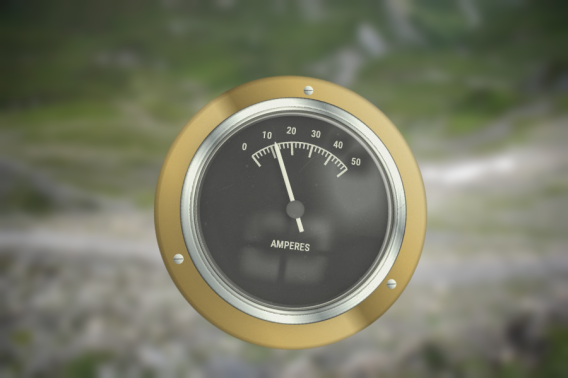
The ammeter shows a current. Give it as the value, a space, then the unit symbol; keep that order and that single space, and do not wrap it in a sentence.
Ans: 12 A
